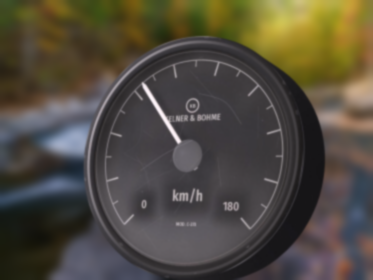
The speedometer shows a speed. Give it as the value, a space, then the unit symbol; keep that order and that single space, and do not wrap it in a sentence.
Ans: 65 km/h
